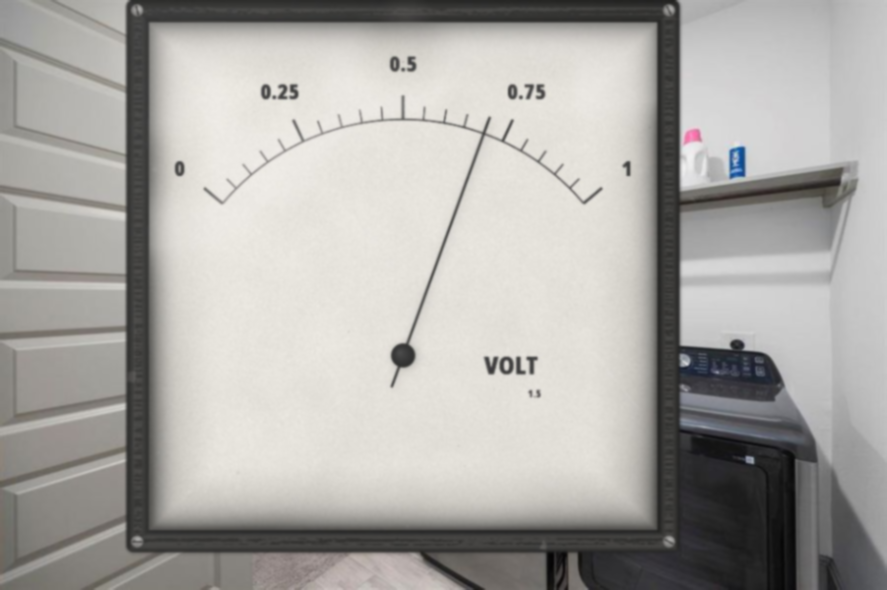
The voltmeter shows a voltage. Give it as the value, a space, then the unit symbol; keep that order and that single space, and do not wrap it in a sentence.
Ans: 0.7 V
